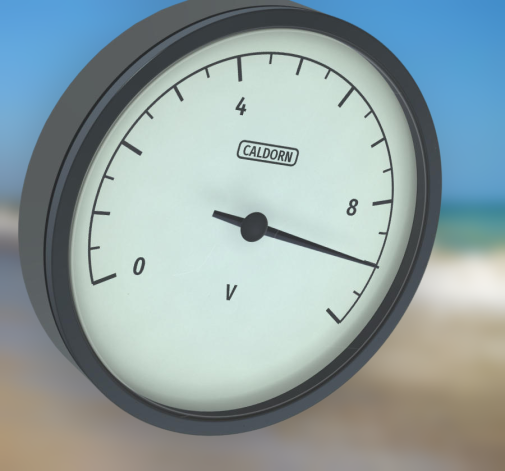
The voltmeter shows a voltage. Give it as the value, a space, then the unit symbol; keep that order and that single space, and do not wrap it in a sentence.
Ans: 9 V
